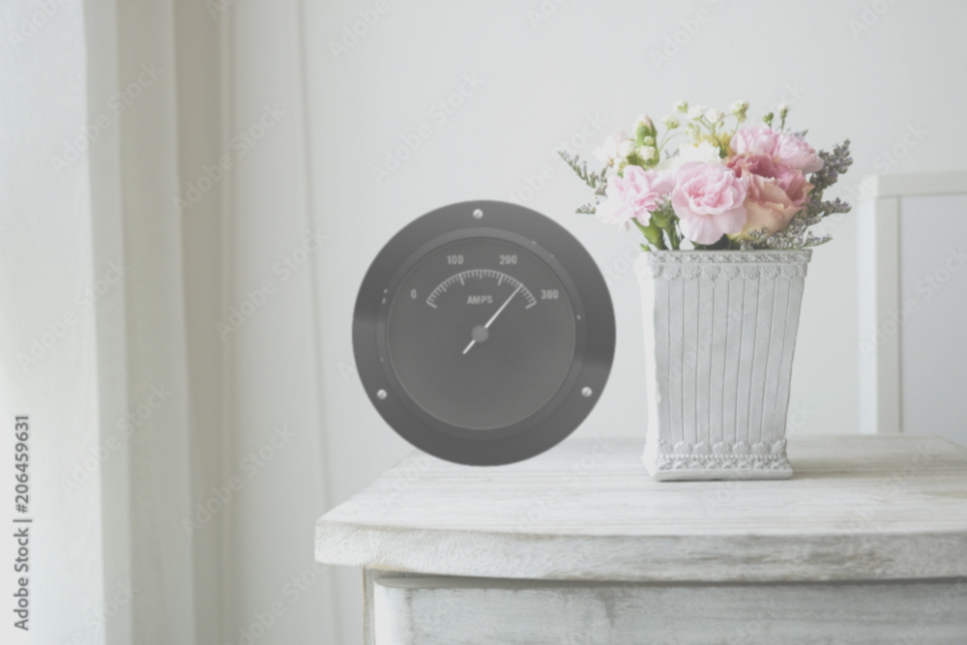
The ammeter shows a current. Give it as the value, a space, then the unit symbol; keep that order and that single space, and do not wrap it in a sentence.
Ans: 250 A
